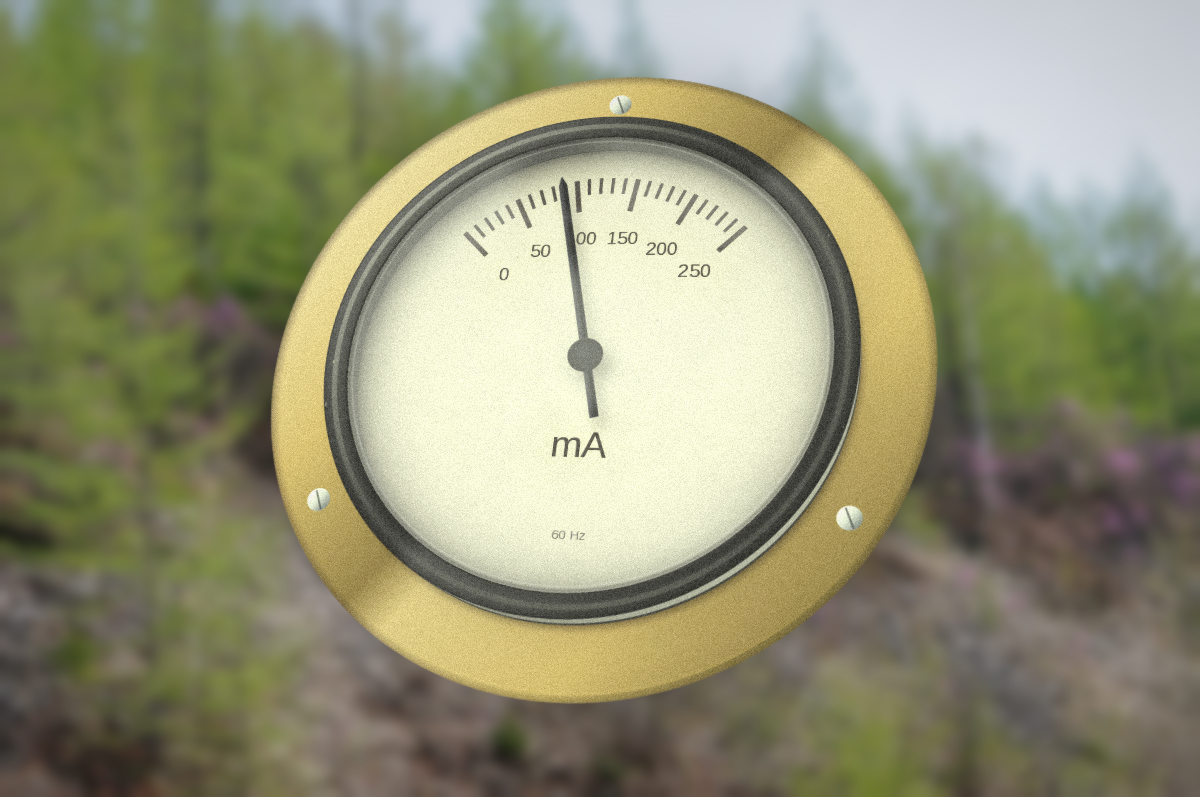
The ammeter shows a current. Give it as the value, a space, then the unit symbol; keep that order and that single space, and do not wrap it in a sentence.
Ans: 90 mA
